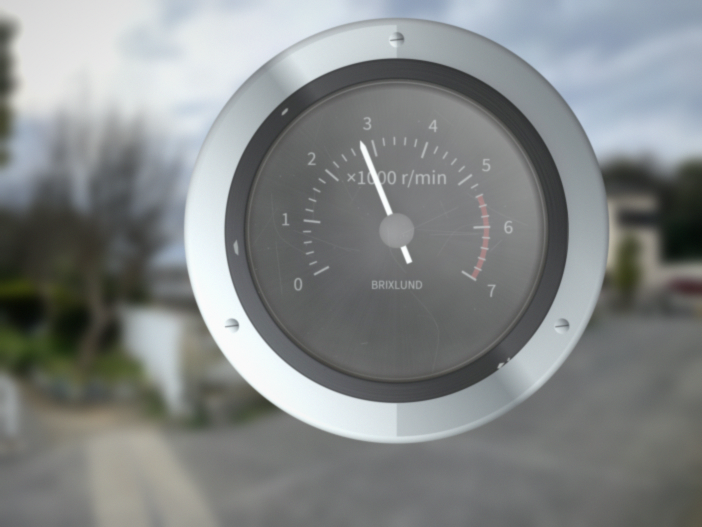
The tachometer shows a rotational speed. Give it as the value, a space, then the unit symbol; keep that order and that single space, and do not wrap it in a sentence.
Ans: 2800 rpm
